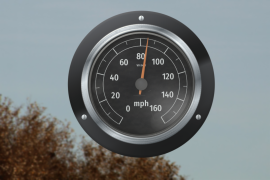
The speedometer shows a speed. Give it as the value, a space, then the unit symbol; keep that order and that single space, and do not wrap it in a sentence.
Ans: 85 mph
